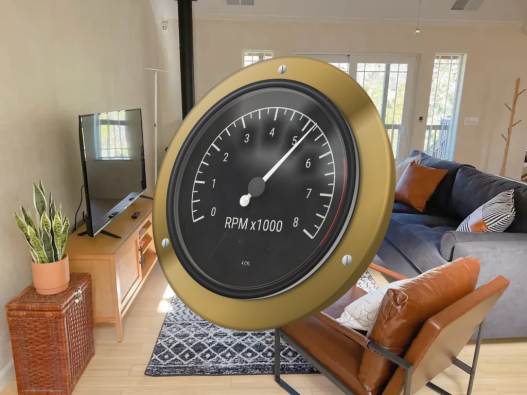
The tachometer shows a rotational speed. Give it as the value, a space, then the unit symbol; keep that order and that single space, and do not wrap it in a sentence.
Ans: 5250 rpm
